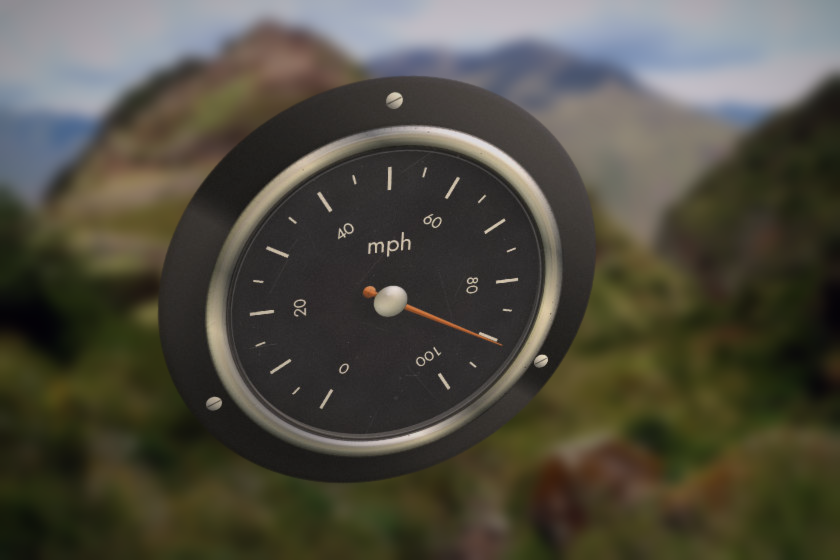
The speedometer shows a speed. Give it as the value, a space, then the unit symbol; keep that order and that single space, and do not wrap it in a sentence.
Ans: 90 mph
